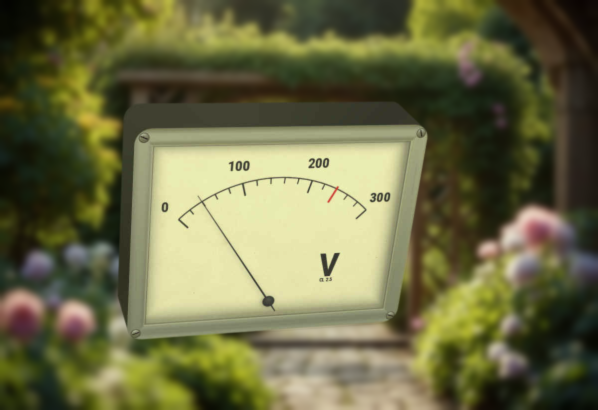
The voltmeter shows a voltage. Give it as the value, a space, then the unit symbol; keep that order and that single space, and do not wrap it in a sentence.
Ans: 40 V
